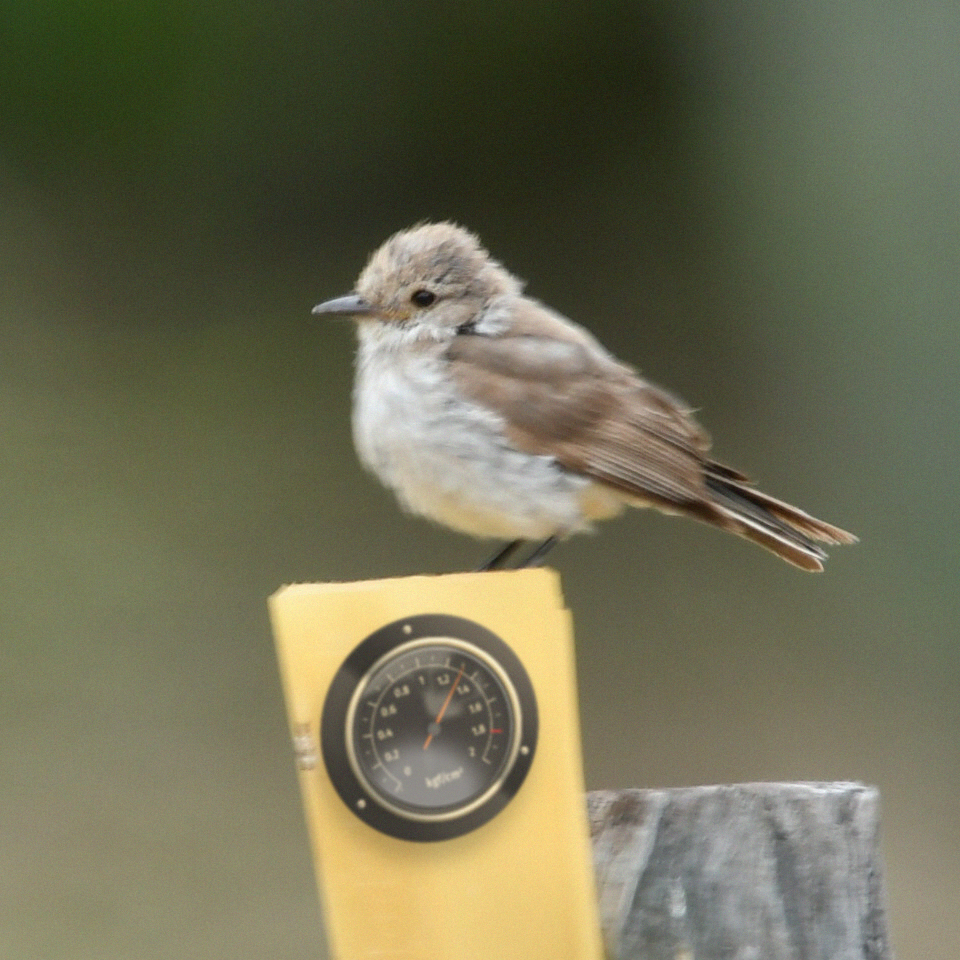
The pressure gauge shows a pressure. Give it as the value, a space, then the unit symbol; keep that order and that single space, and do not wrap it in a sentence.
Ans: 1.3 kg/cm²
